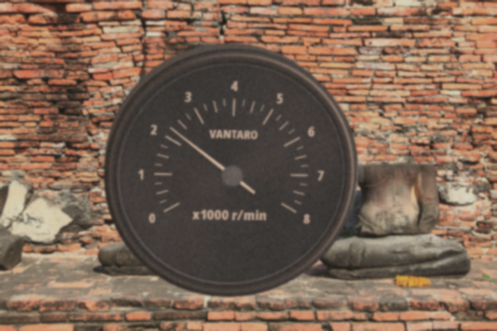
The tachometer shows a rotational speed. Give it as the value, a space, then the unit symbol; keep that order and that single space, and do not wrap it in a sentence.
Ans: 2250 rpm
